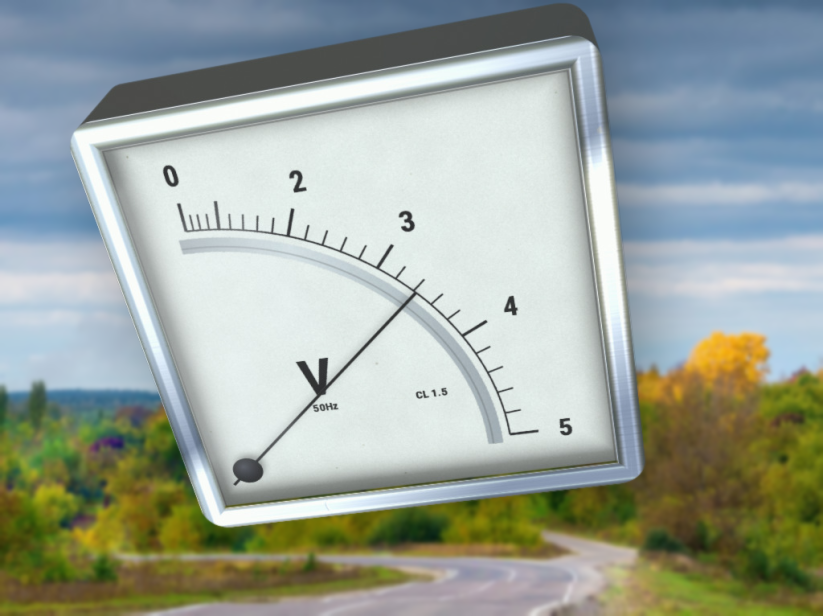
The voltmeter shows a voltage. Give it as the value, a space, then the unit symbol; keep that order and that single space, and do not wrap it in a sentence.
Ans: 3.4 V
